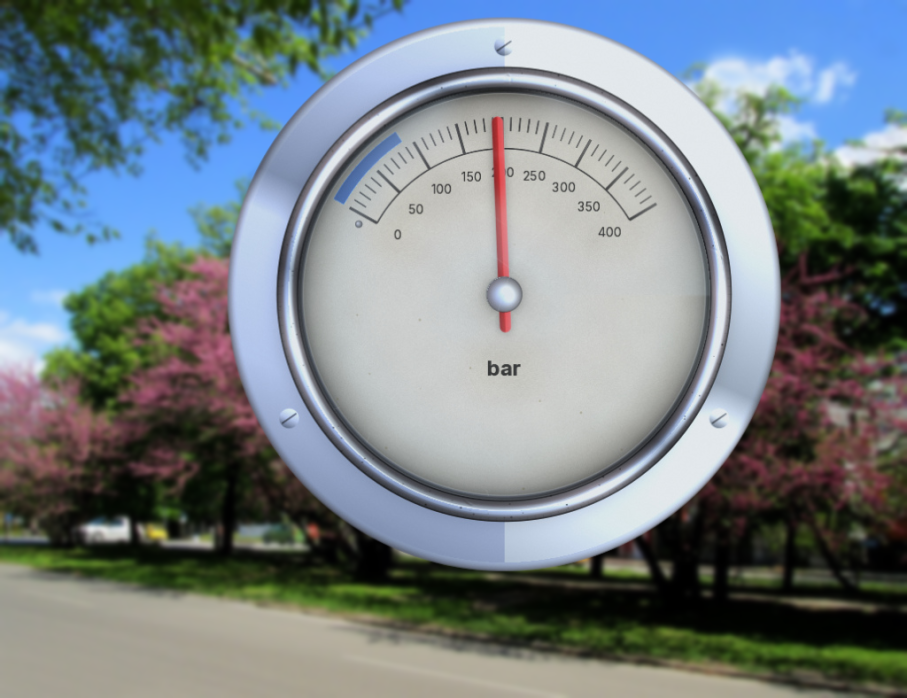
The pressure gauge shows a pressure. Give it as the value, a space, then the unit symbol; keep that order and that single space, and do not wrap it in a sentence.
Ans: 195 bar
